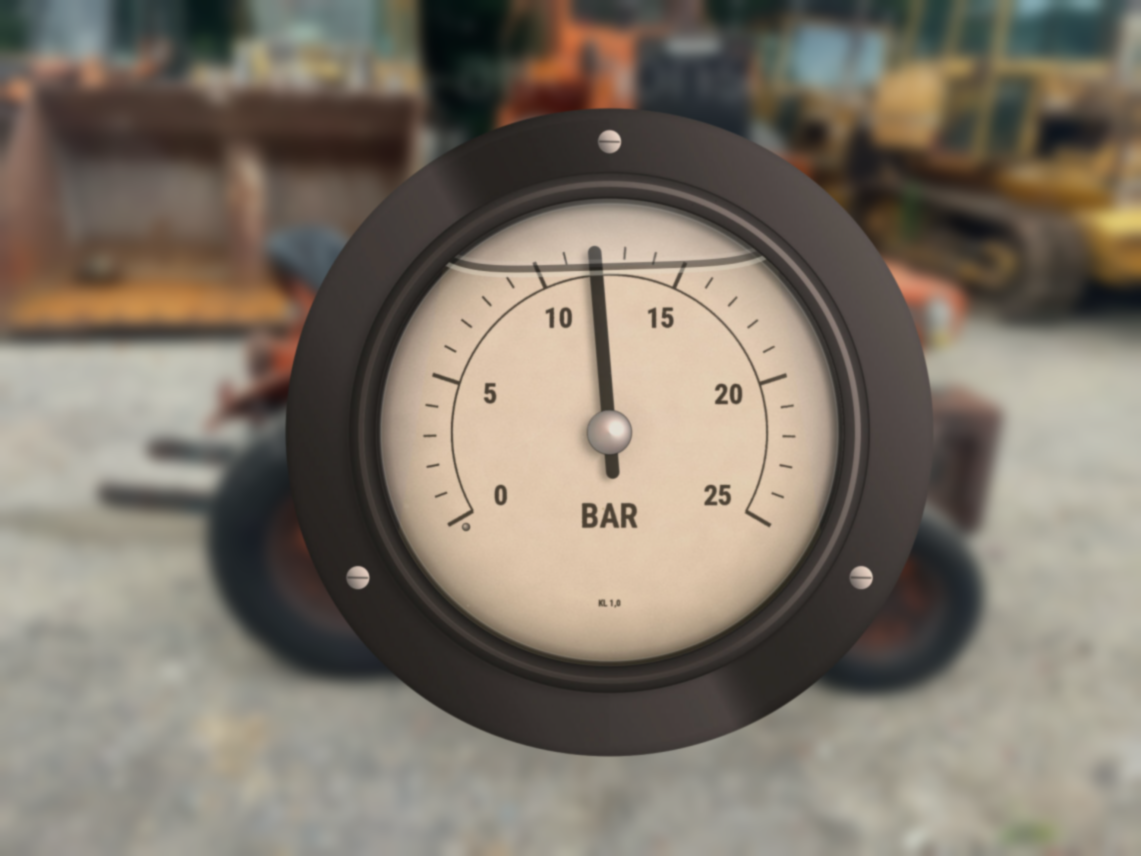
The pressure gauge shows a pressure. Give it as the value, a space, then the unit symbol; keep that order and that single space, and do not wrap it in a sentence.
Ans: 12 bar
